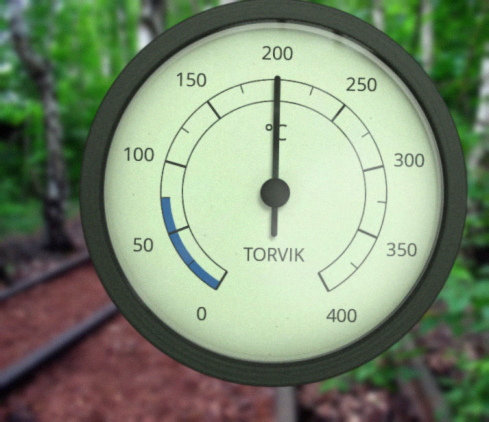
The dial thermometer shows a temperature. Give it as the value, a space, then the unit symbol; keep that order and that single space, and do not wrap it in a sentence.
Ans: 200 °C
